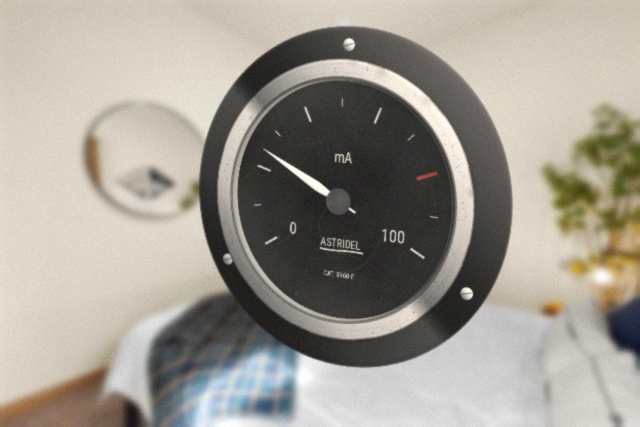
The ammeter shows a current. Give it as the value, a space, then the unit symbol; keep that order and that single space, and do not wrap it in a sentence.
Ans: 25 mA
